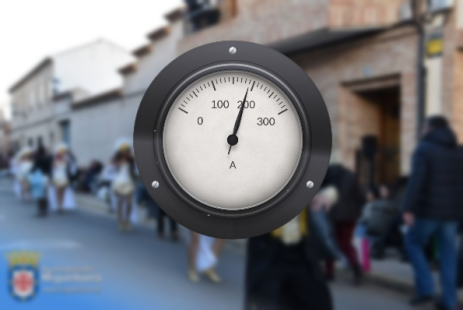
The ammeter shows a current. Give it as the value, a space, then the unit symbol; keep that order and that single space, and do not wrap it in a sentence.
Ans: 190 A
